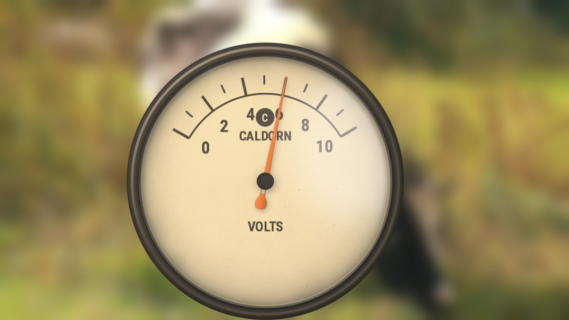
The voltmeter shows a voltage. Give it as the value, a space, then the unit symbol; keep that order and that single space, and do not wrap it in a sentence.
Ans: 6 V
